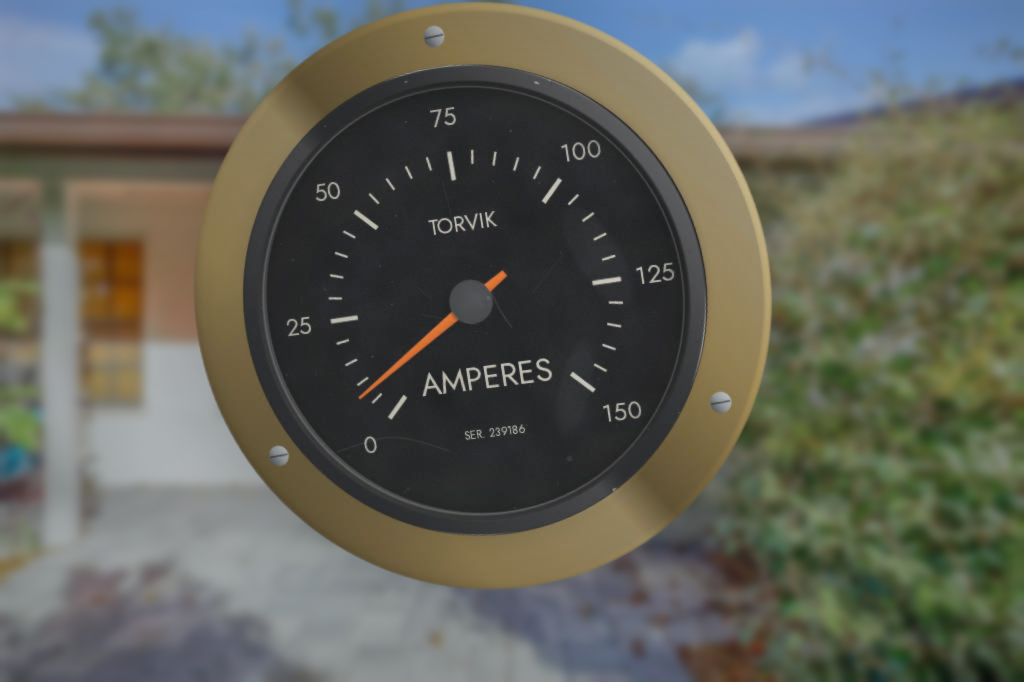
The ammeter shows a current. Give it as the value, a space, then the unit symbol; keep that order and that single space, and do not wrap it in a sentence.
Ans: 7.5 A
